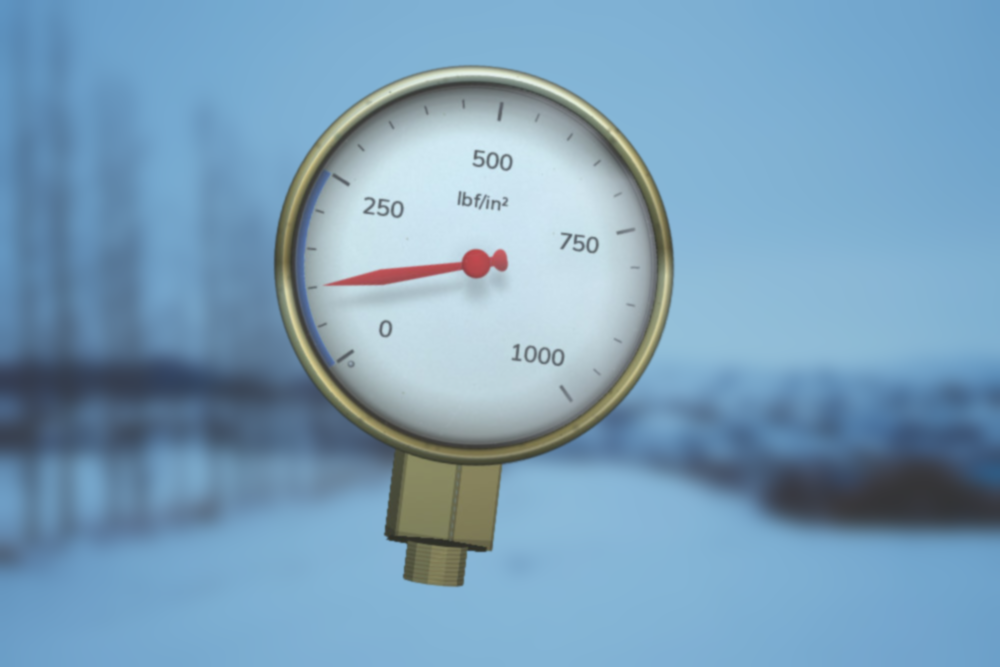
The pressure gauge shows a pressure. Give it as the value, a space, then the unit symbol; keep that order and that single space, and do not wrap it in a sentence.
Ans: 100 psi
